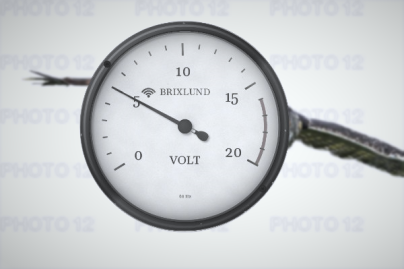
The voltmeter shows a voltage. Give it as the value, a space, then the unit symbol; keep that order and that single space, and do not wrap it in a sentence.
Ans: 5 V
